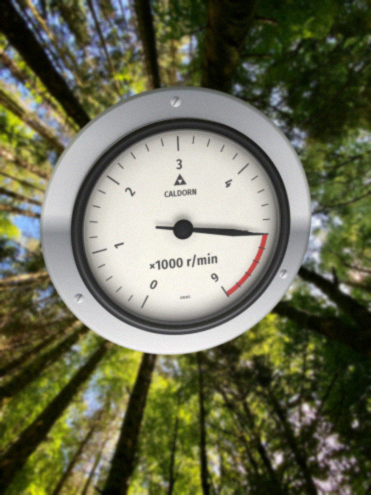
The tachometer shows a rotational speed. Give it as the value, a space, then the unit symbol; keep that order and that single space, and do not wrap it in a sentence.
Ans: 5000 rpm
